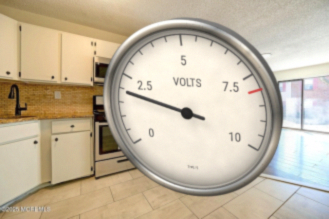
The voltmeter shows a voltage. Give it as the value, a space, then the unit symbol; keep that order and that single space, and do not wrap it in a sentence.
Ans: 2 V
